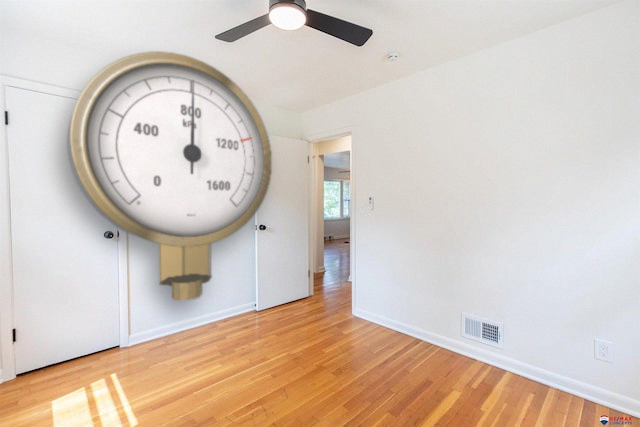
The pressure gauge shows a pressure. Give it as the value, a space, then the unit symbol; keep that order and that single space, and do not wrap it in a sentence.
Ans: 800 kPa
